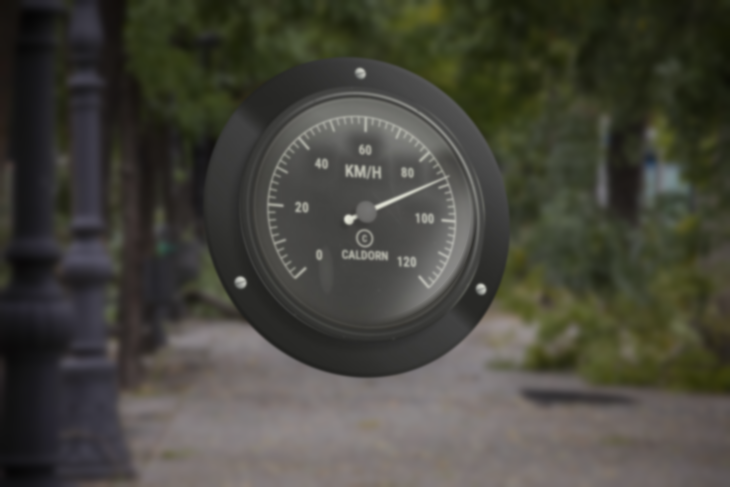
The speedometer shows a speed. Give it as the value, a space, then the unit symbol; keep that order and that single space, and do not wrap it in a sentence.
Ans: 88 km/h
